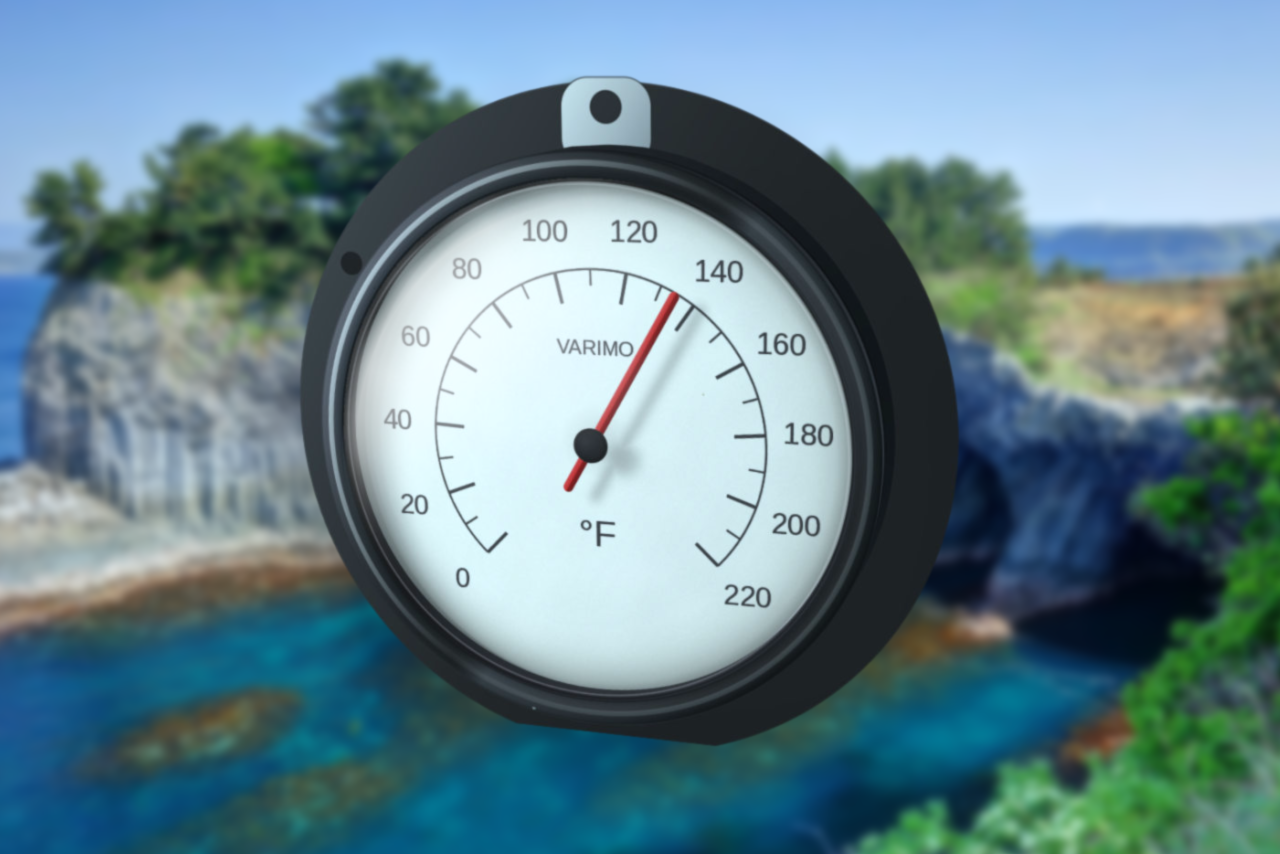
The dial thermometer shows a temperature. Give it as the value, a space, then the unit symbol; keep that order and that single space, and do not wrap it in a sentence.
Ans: 135 °F
